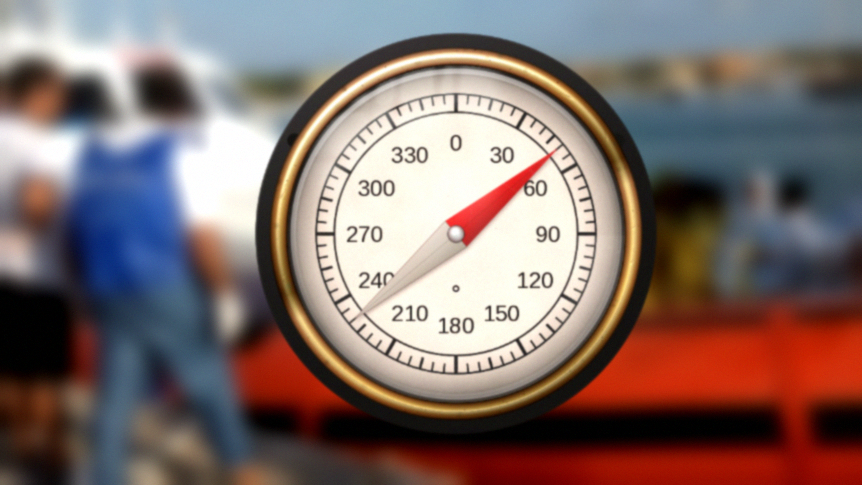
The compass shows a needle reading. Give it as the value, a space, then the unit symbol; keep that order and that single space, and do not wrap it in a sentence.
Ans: 50 °
